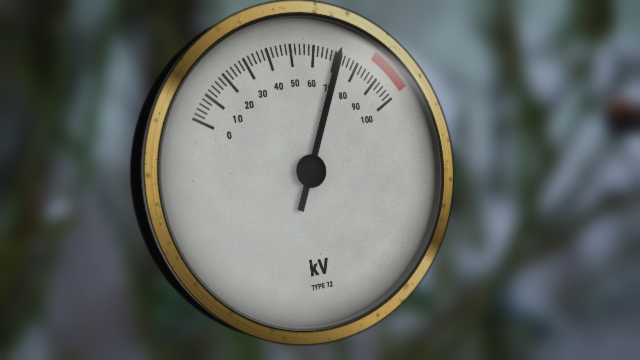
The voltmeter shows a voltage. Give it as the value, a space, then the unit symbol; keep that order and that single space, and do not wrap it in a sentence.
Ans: 70 kV
